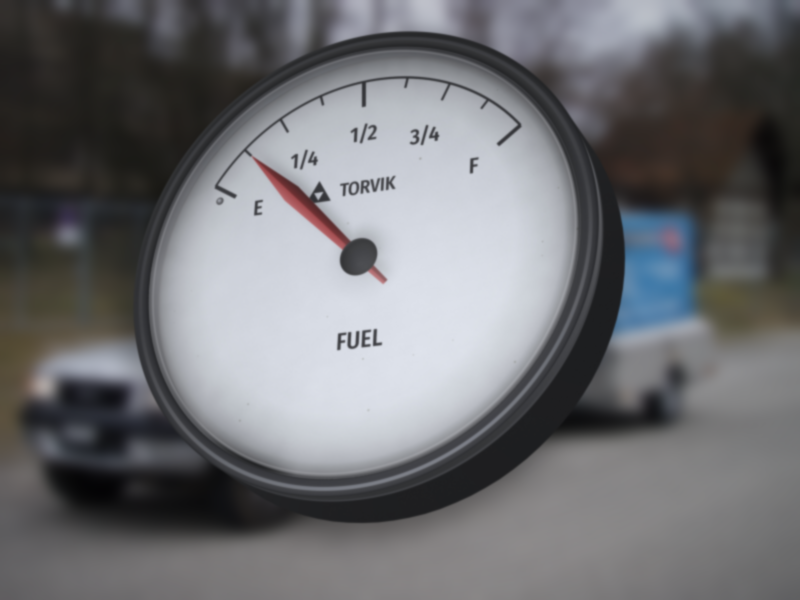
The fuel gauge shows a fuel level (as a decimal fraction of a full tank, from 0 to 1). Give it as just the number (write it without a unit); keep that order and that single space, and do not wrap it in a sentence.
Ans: 0.125
